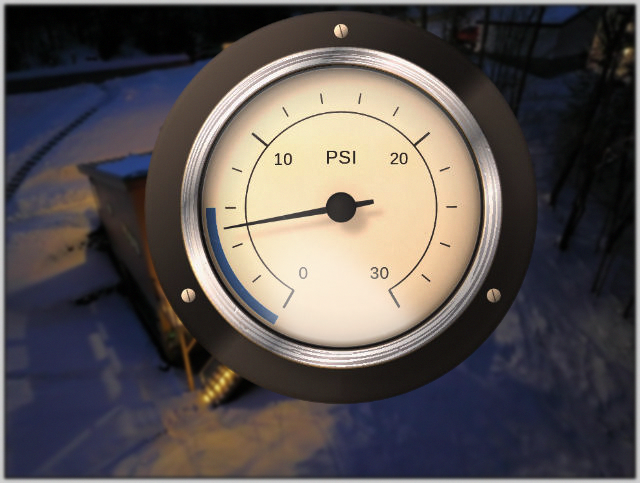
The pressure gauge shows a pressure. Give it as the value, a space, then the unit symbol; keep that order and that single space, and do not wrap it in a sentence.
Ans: 5 psi
